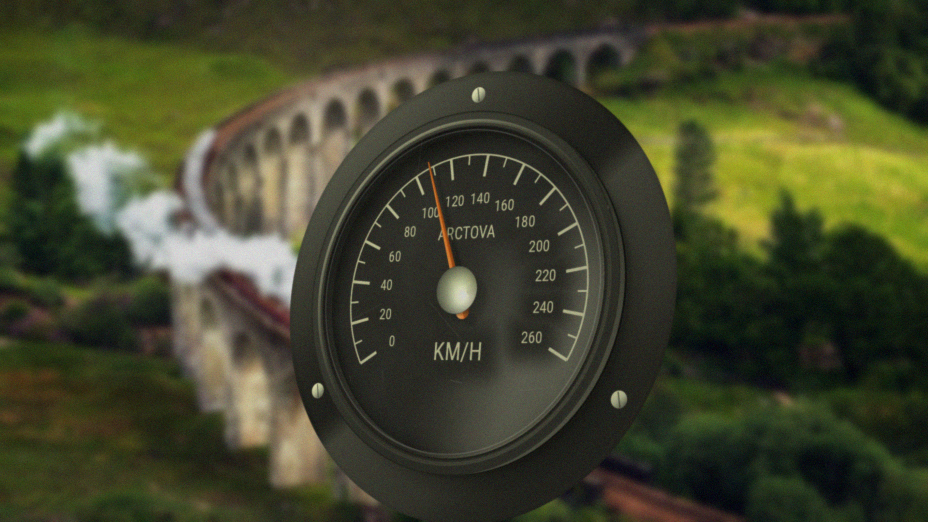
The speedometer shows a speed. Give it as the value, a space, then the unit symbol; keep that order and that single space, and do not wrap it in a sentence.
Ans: 110 km/h
